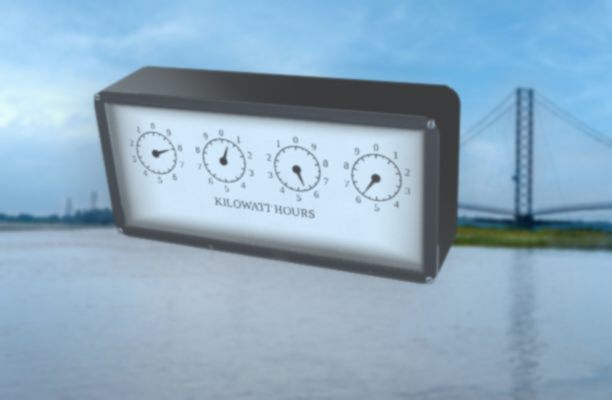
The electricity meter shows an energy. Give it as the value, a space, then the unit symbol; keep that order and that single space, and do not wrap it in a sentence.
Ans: 8056 kWh
